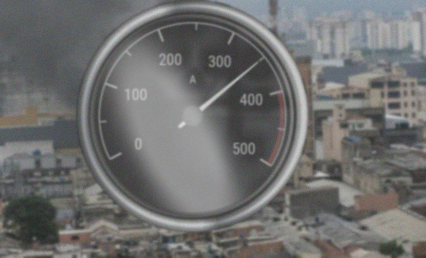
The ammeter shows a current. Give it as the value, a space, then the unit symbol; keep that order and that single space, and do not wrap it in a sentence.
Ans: 350 A
